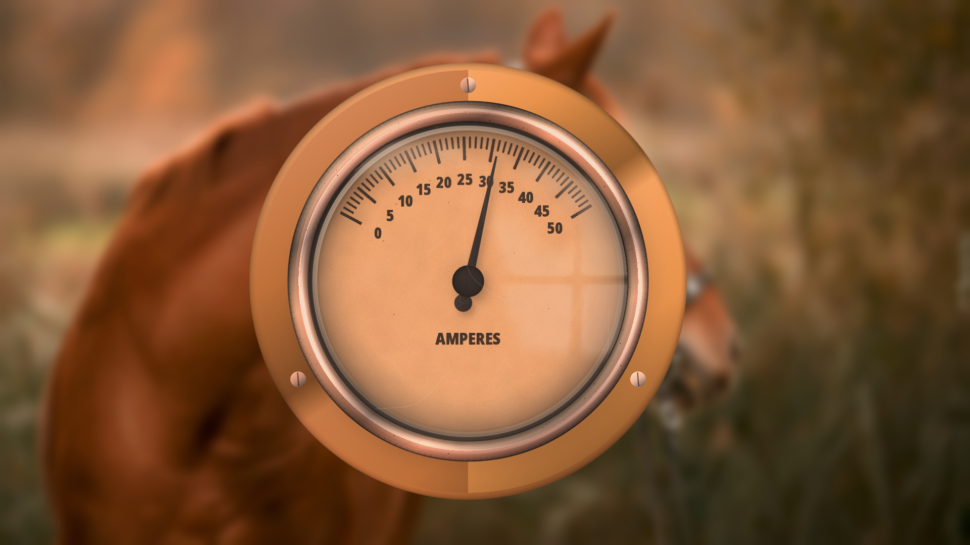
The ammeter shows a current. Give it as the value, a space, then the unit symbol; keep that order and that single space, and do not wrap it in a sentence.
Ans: 31 A
